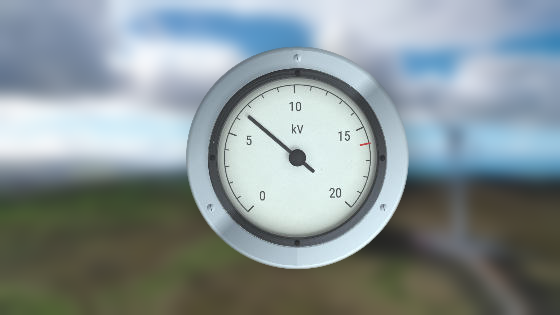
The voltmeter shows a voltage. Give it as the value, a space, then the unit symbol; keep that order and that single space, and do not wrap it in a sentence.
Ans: 6.5 kV
